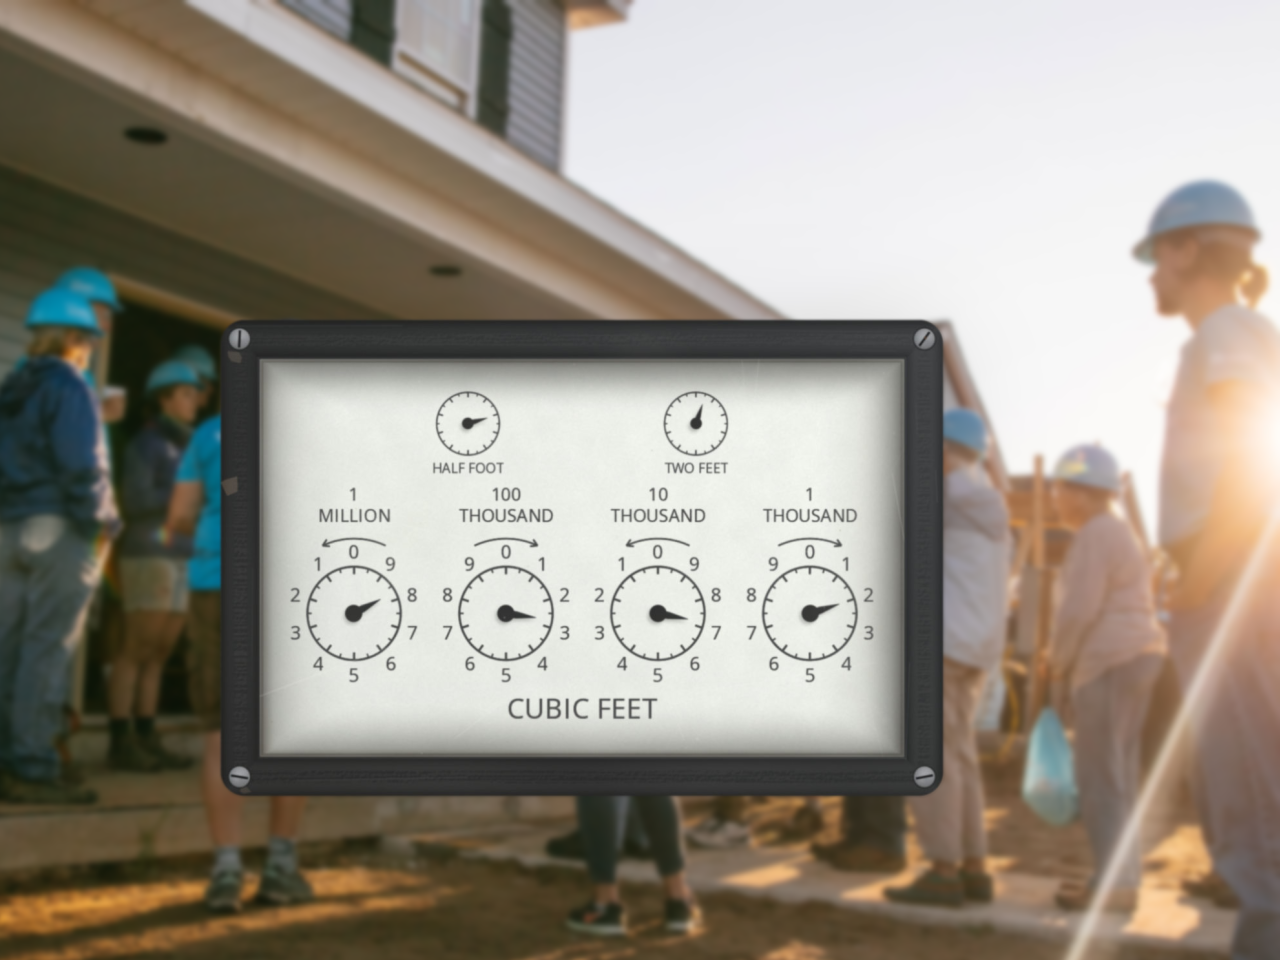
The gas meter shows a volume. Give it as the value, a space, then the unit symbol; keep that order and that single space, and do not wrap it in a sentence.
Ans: 827200 ft³
